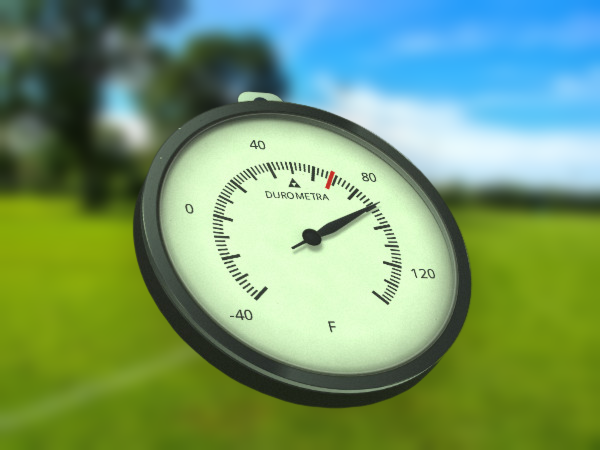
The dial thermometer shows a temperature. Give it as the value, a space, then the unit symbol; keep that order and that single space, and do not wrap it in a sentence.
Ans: 90 °F
